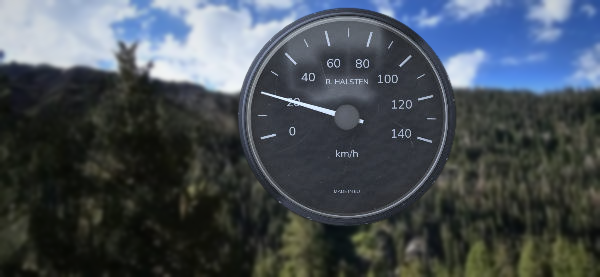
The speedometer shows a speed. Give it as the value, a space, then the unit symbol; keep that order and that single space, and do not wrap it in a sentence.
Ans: 20 km/h
